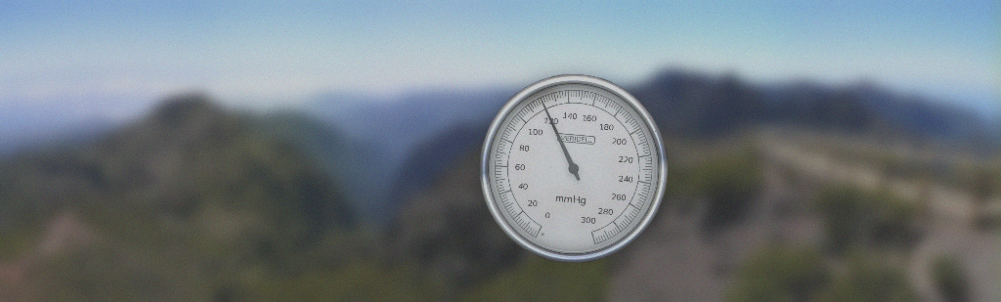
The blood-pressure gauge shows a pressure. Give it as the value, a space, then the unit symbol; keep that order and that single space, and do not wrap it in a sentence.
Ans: 120 mmHg
